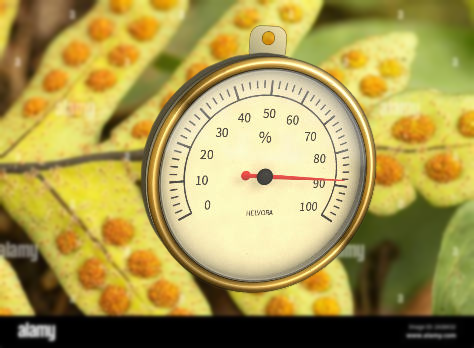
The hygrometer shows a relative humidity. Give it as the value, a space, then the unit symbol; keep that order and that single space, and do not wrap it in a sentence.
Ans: 88 %
